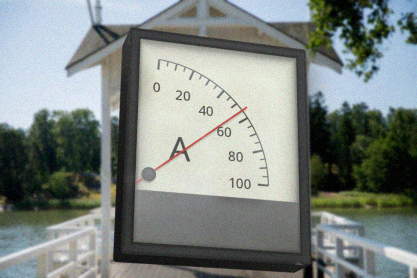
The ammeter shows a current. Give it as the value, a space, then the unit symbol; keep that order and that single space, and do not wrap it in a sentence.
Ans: 55 A
